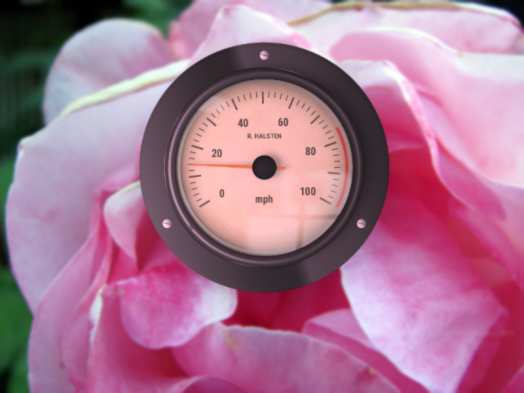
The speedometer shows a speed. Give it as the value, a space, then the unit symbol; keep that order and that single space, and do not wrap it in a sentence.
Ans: 14 mph
